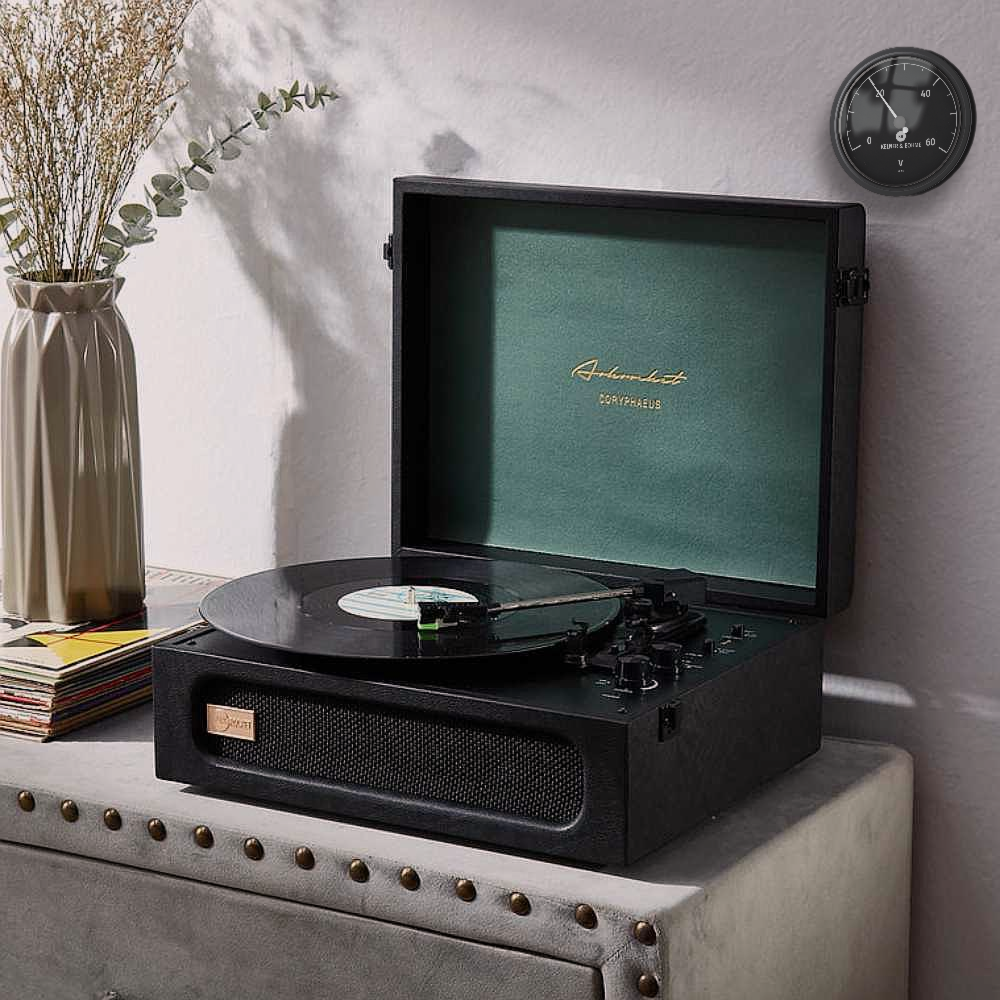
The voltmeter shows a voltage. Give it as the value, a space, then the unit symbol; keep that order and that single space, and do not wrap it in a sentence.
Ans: 20 V
